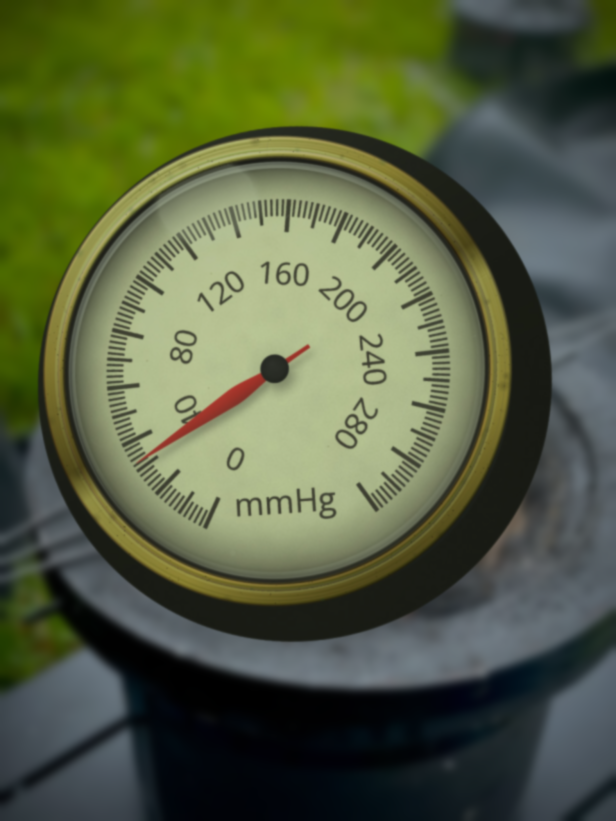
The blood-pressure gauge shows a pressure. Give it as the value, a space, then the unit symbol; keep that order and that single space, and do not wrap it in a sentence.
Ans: 32 mmHg
